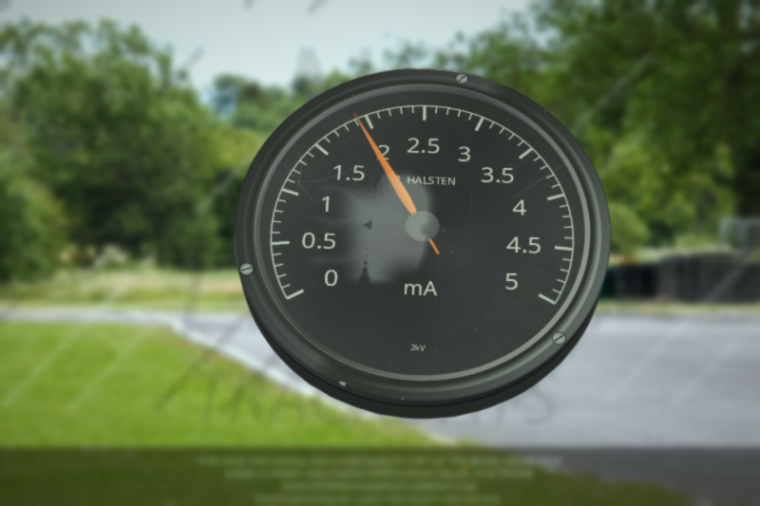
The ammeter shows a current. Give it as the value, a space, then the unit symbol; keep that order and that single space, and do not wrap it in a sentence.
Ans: 1.9 mA
